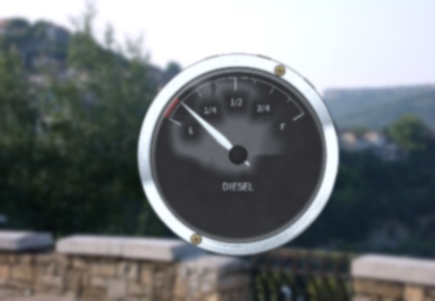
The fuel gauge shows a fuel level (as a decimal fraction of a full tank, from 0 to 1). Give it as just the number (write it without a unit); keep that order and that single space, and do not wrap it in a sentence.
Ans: 0.125
